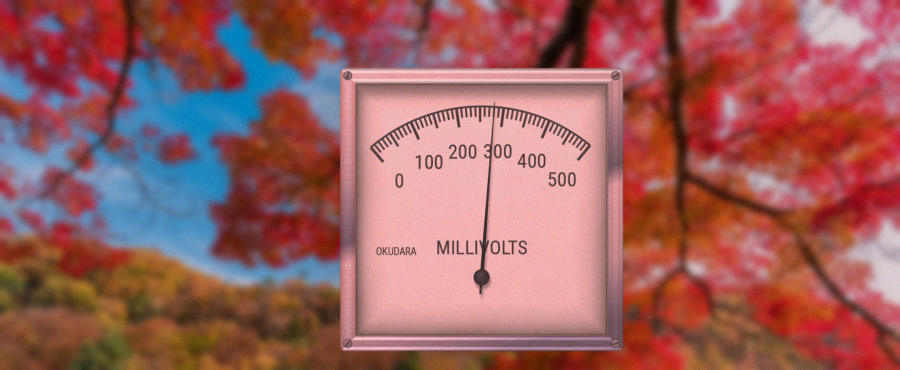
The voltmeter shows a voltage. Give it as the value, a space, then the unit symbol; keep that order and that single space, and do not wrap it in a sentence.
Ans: 280 mV
